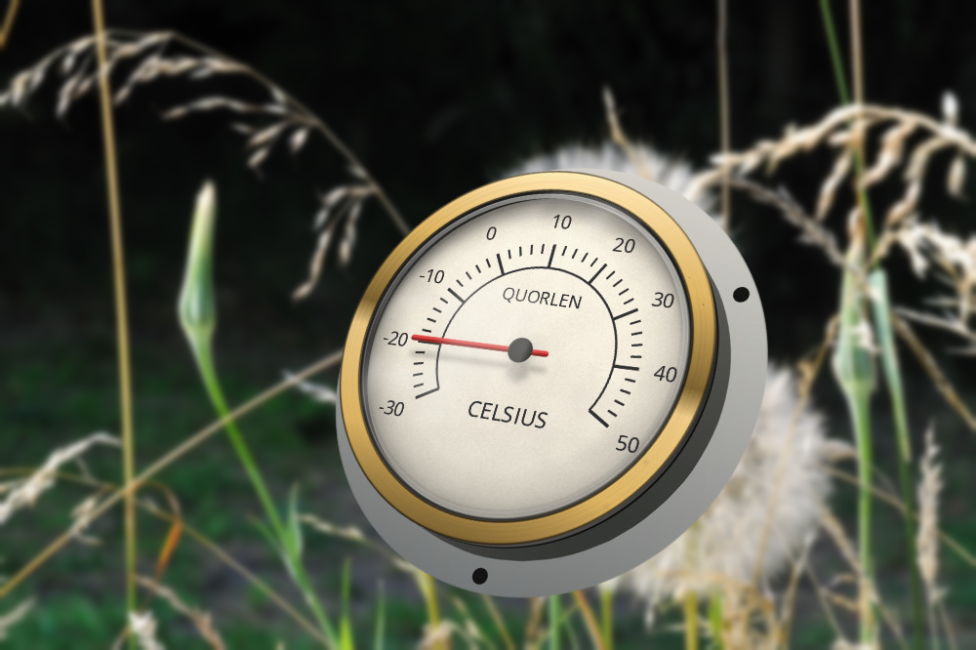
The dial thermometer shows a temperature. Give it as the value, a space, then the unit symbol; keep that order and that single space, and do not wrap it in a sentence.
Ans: -20 °C
